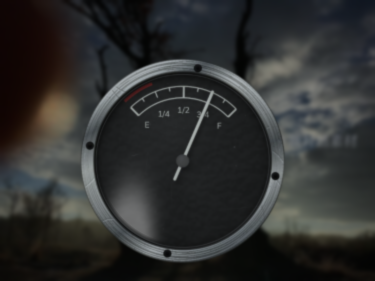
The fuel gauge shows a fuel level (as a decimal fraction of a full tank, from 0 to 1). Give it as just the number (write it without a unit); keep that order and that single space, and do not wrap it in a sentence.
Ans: 0.75
